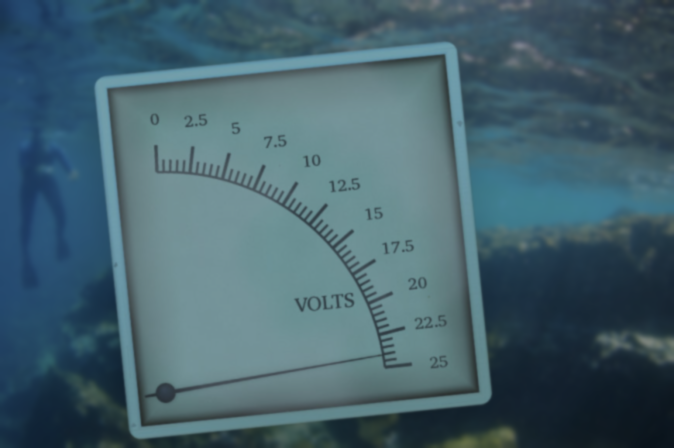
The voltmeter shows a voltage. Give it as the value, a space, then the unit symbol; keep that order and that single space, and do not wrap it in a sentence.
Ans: 24 V
